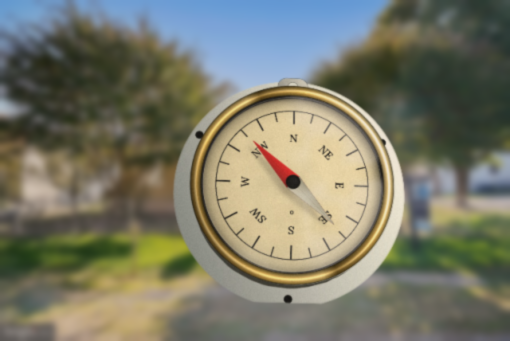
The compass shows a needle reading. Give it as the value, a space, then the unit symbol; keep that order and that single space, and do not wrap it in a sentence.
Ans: 315 °
